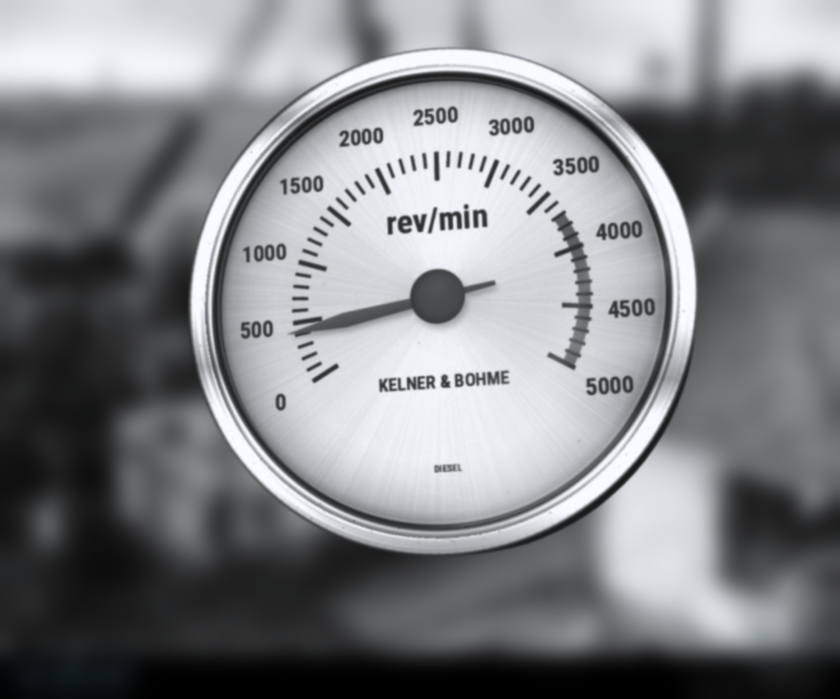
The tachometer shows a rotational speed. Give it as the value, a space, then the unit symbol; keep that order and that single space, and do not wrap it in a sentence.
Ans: 400 rpm
